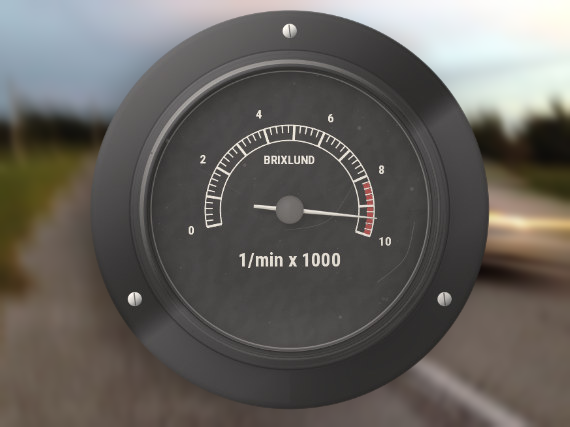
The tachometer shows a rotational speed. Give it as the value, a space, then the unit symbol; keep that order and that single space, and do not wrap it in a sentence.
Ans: 9400 rpm
